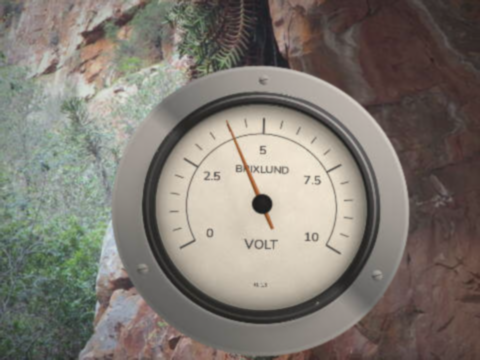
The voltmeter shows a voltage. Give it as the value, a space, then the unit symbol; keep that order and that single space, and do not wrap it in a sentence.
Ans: 4 V
